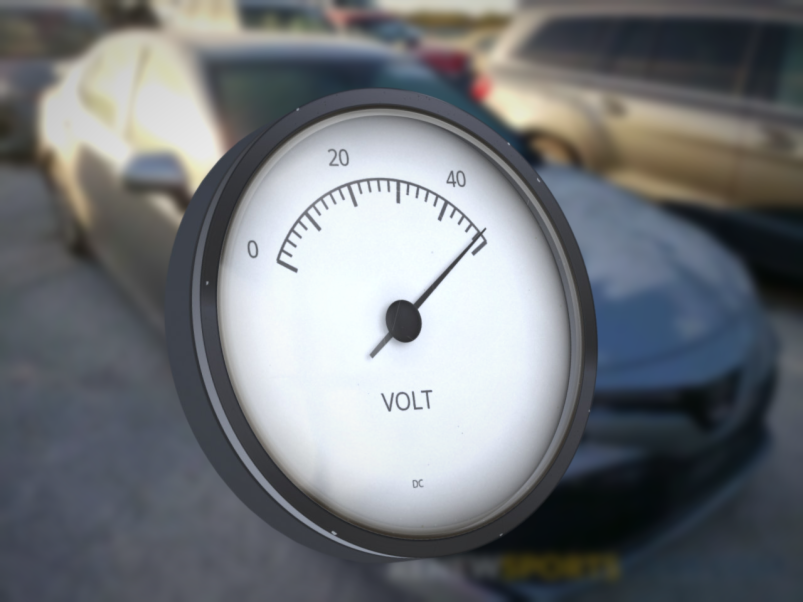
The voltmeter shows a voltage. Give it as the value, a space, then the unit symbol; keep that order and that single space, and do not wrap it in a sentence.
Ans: 48 V
